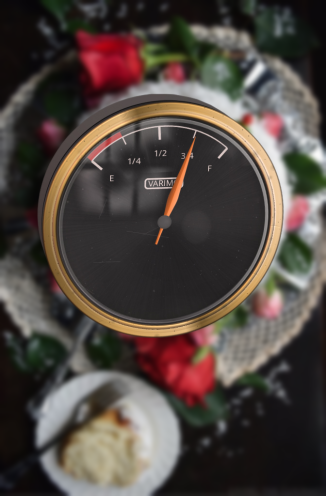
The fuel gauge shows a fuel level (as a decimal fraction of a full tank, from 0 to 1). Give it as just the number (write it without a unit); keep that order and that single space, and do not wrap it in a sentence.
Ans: 0.75
